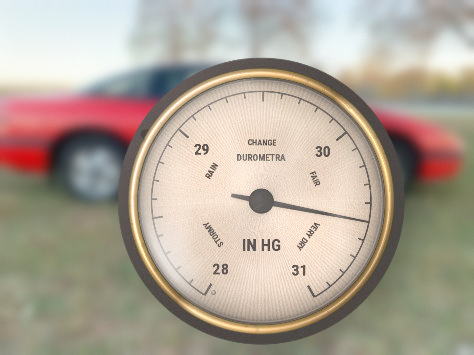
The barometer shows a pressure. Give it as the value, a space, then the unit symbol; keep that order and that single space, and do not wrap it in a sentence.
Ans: 30.5 inHg
